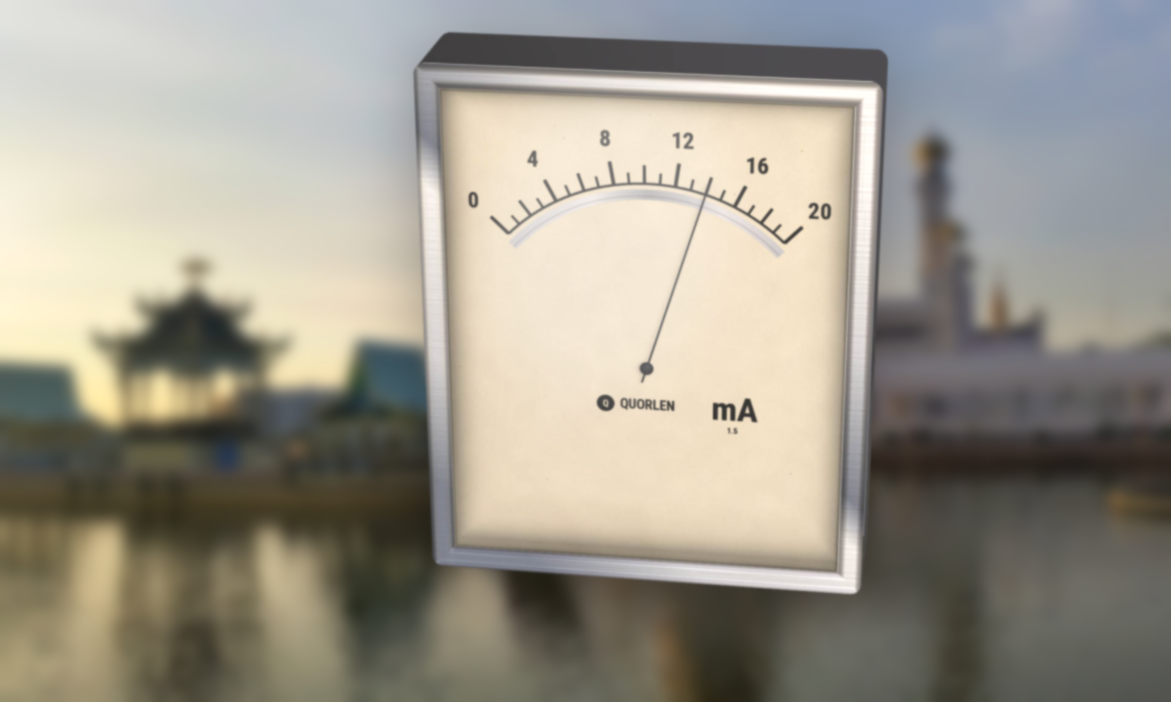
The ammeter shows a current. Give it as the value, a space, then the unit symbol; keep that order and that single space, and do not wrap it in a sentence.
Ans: 14 mA
